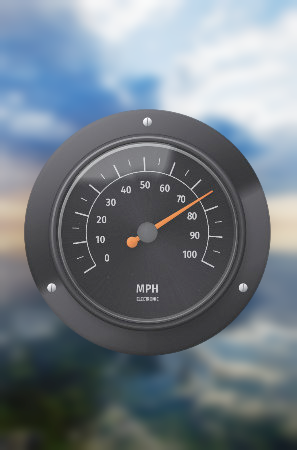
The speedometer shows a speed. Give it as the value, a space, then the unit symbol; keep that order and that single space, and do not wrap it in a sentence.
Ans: 75 mph
